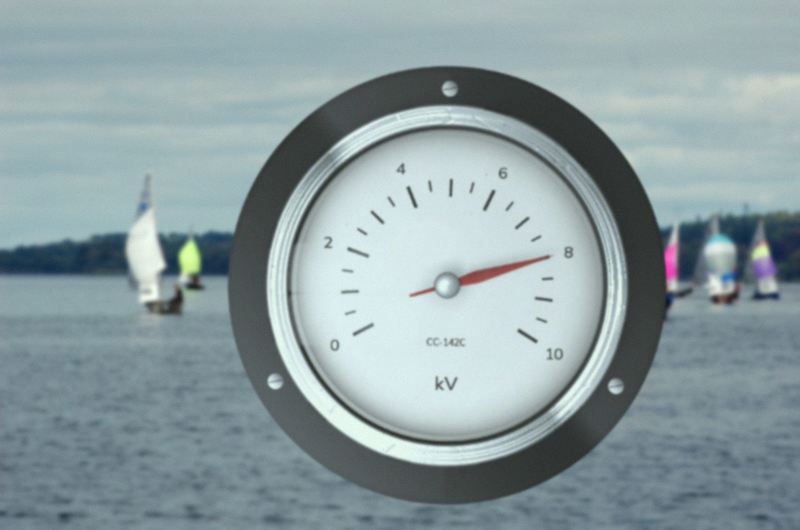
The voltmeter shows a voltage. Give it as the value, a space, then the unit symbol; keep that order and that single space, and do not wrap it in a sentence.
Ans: 8 kV
